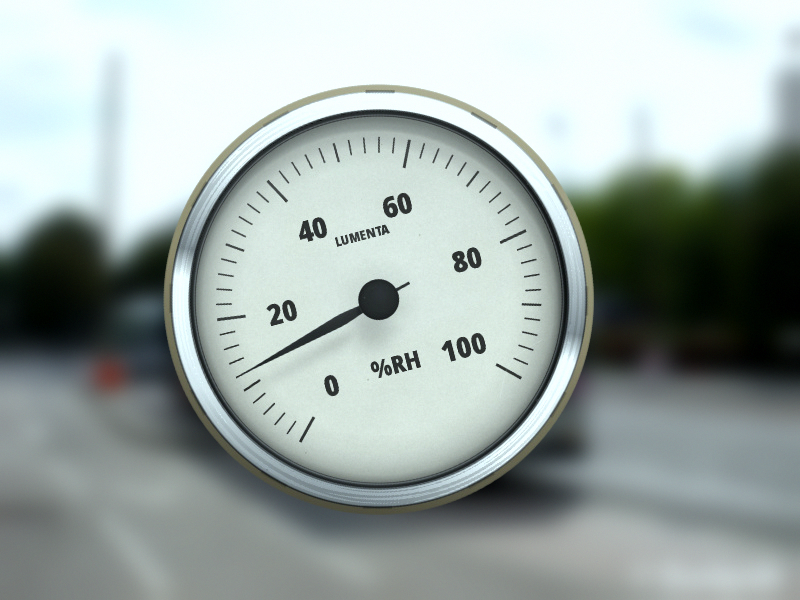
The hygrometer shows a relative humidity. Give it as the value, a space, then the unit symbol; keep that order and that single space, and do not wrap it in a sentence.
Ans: 12 %
